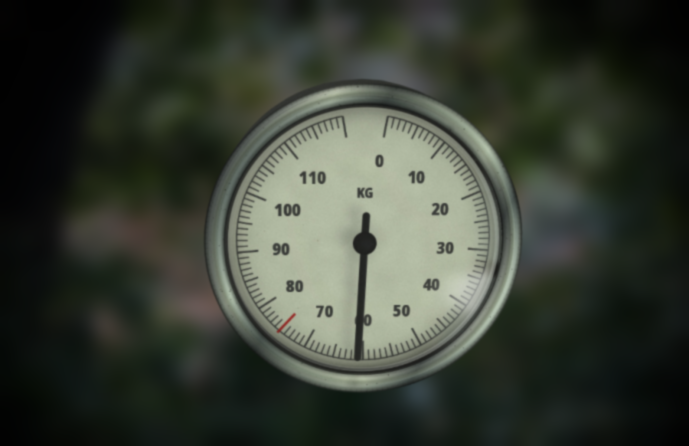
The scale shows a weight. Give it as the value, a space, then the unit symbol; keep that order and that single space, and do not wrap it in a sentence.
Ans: 61 kg
